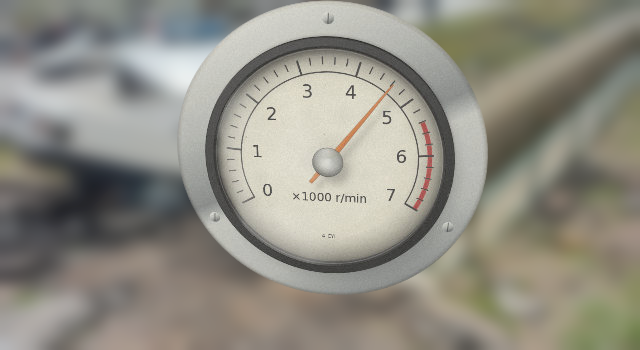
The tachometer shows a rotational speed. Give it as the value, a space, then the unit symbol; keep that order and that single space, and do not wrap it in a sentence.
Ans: 4600 rpm
